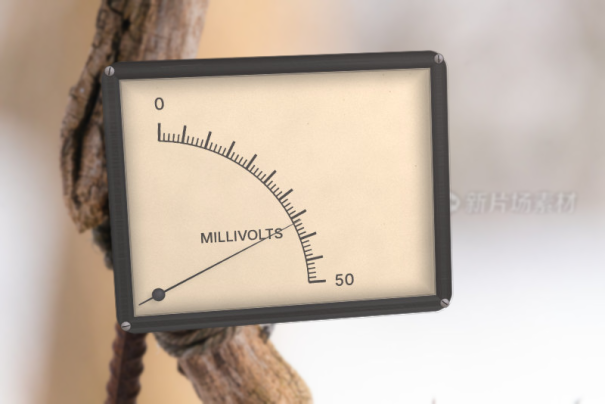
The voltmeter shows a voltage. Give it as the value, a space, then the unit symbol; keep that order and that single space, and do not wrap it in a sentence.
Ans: 36 mV
